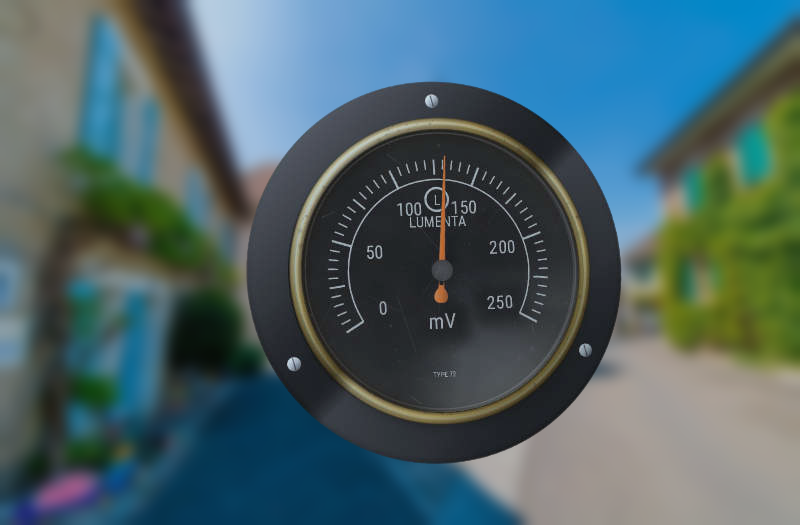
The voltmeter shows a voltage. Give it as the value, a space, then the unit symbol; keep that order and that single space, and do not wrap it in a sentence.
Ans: 130 mV
